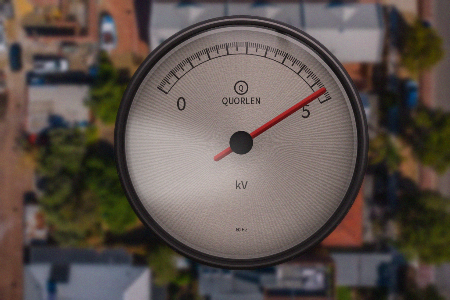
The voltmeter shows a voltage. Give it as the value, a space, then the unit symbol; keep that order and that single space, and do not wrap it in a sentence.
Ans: 4.75 kV
